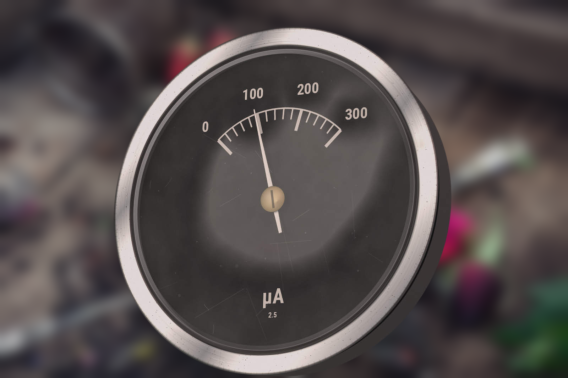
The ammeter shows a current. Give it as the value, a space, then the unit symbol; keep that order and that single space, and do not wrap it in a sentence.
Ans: 100 µA
